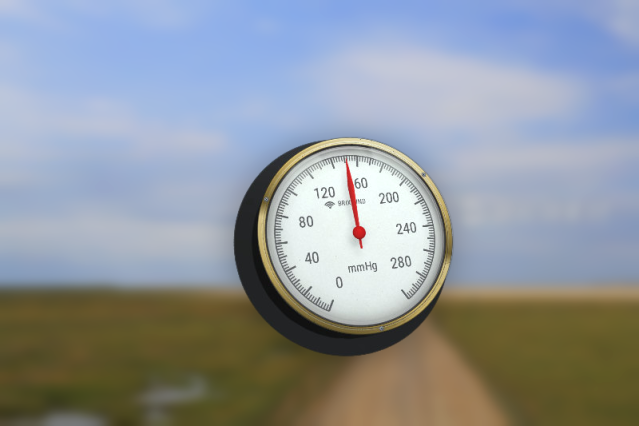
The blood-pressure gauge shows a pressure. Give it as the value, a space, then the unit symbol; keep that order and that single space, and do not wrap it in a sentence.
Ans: 150 mmHg
